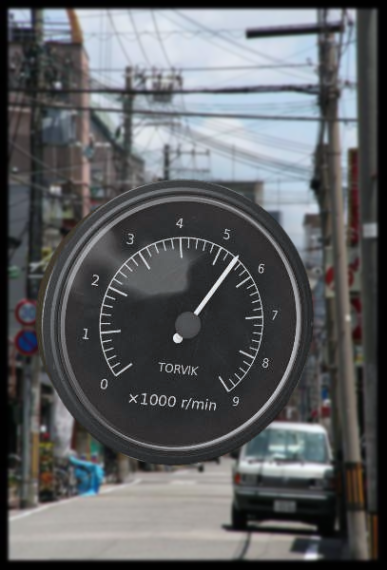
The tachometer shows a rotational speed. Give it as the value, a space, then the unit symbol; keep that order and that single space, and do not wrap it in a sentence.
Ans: 5400 rpm
